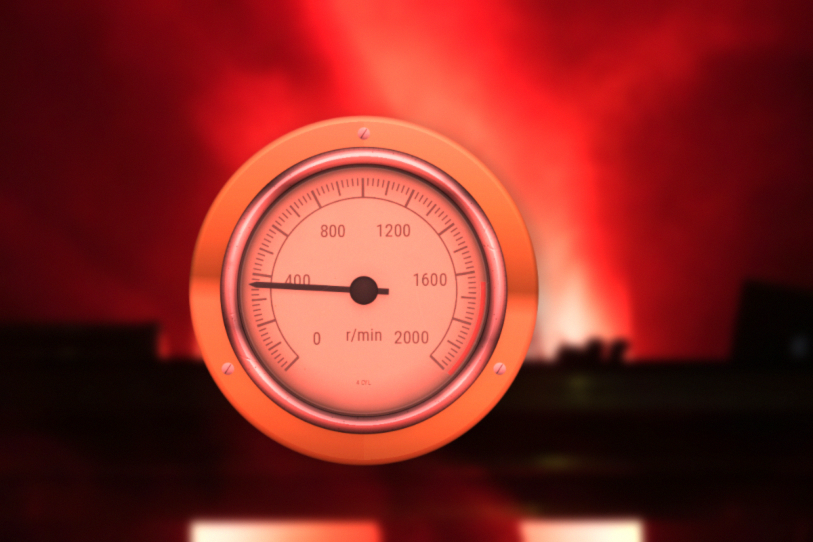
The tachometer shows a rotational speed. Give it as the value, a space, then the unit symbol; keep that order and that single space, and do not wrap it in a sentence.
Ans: 360 rpm
